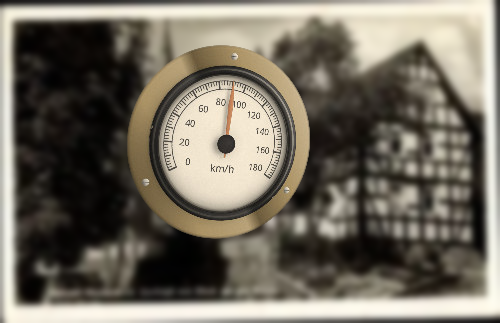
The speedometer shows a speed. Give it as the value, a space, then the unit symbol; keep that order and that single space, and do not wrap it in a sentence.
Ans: 90 km/h
